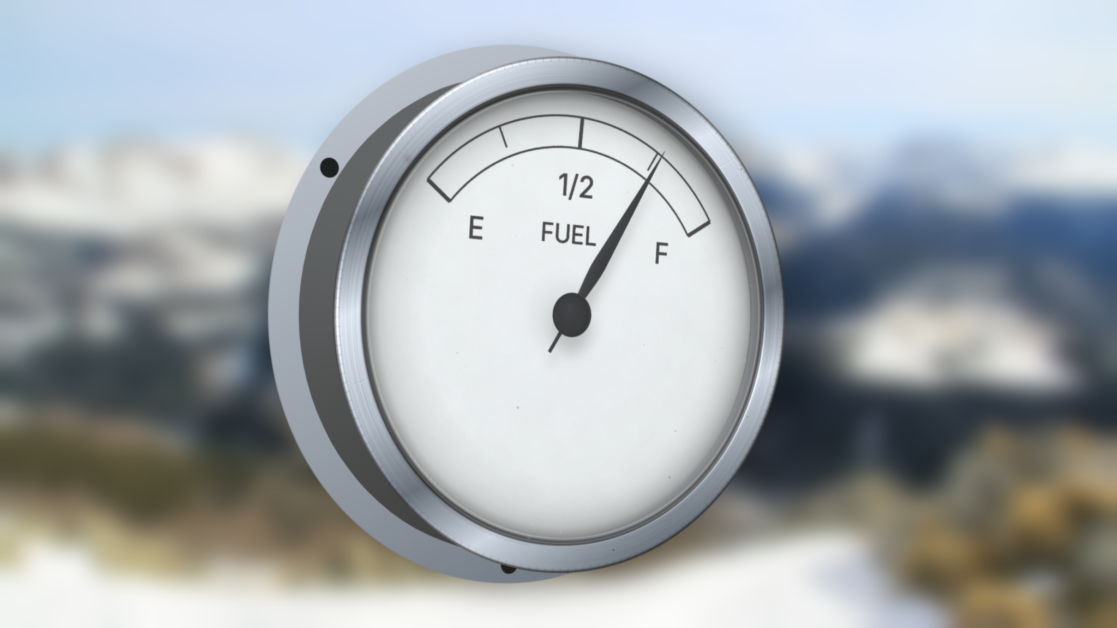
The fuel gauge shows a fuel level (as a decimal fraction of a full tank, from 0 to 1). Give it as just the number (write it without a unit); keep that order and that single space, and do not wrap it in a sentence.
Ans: 0.75
